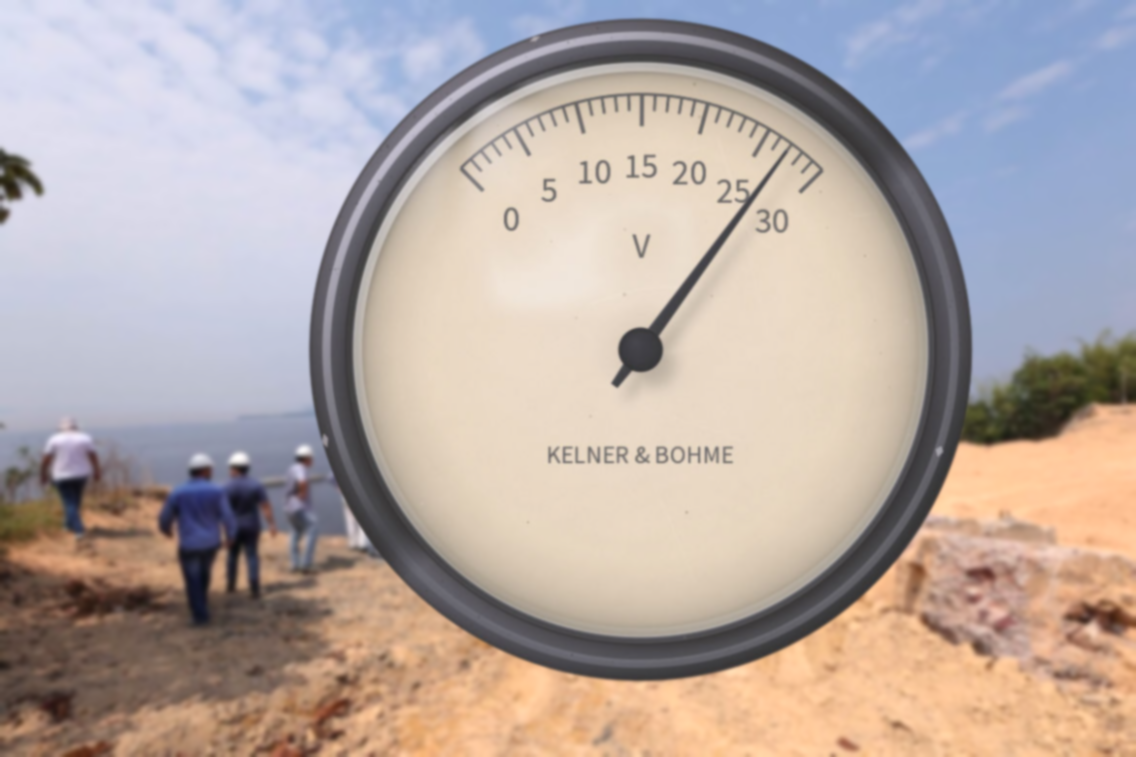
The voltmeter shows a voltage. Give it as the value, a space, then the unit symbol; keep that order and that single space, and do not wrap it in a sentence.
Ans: 27 V
